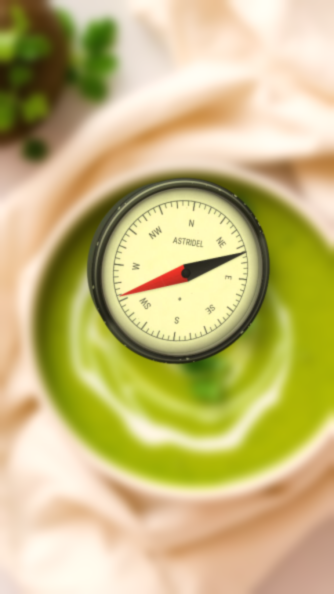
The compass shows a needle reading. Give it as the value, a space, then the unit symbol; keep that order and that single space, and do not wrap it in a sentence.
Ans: 245 °
